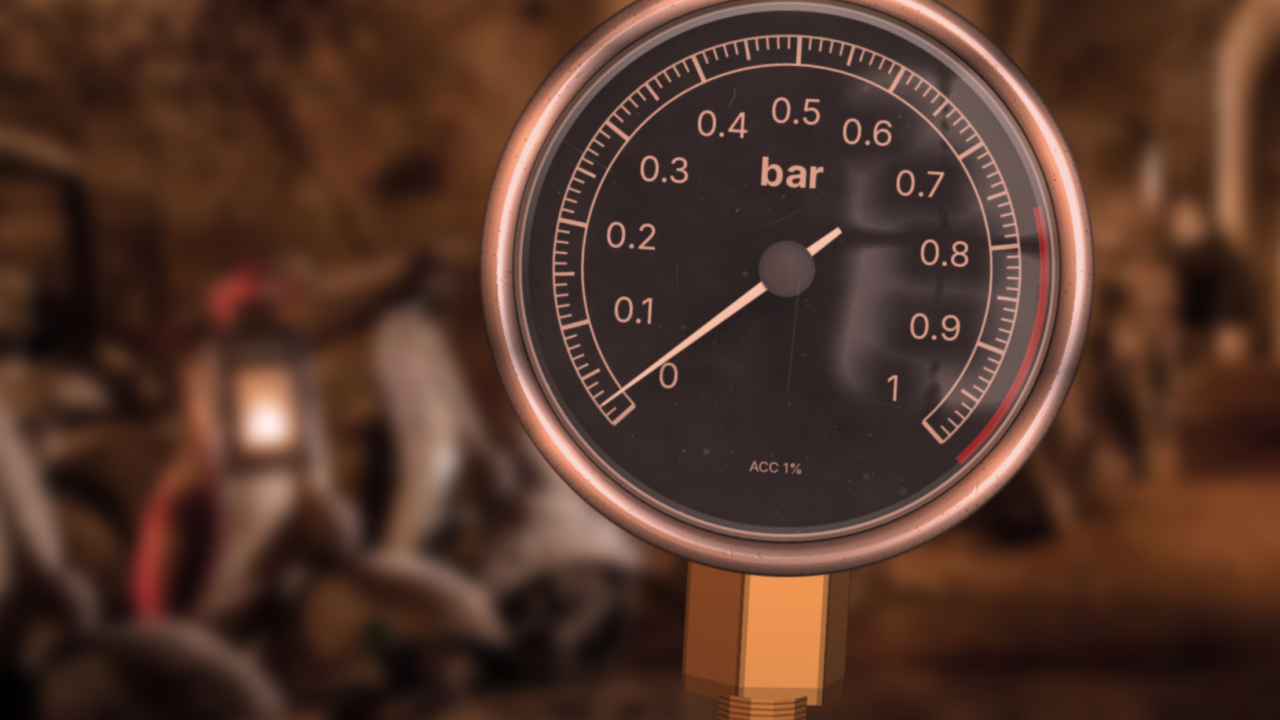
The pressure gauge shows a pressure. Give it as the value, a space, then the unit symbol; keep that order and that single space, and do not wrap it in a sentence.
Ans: 0.02 bar
